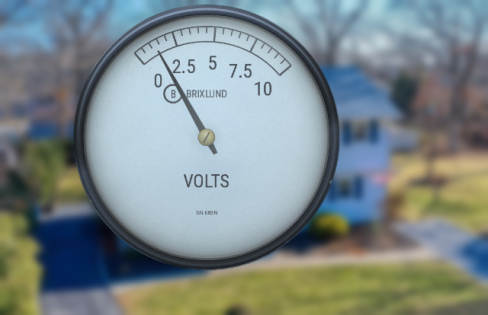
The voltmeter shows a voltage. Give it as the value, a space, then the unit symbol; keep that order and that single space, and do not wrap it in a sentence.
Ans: 1.25 V
